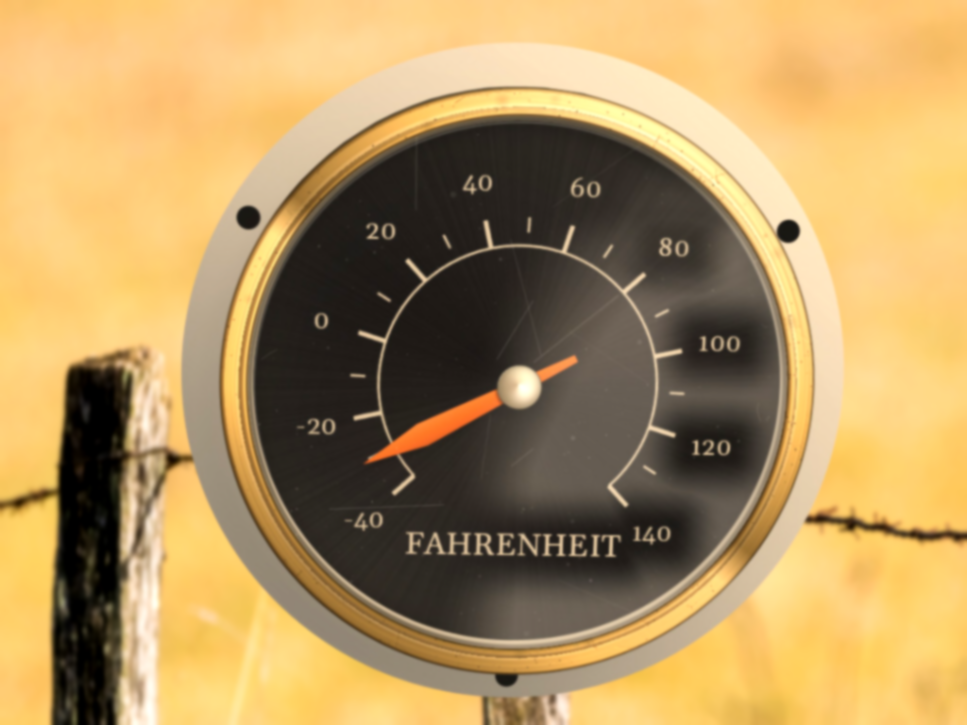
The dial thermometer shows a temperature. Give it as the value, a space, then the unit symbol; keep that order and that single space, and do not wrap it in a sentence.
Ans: -30 °F
